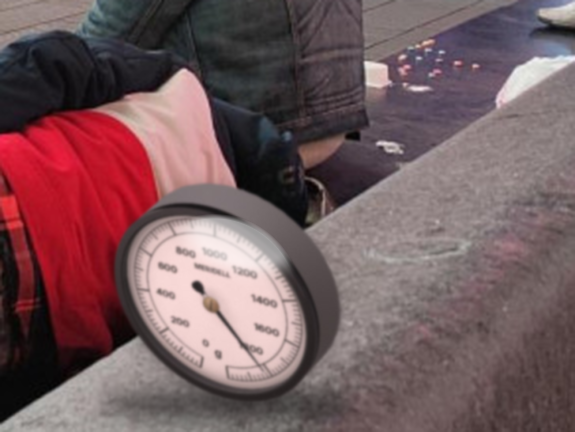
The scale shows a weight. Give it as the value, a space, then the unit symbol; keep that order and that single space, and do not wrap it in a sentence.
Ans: 1800 g
